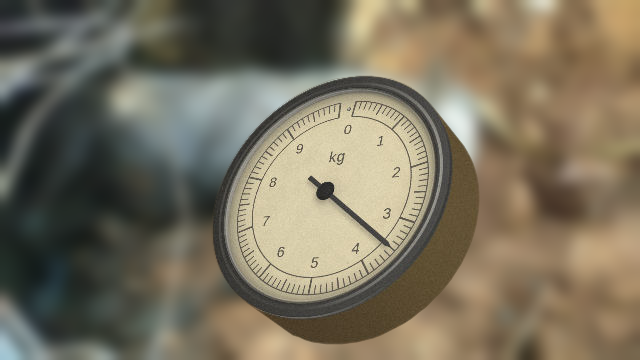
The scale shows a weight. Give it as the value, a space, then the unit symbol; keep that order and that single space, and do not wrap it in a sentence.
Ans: 3.5 kg
